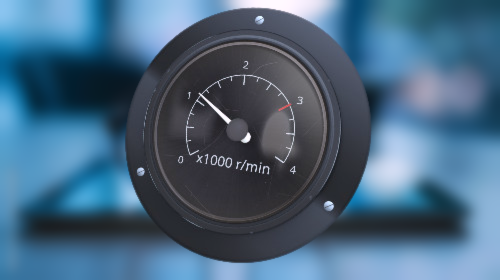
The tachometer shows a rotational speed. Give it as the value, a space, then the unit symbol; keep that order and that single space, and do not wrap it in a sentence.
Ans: 1125 rpm
